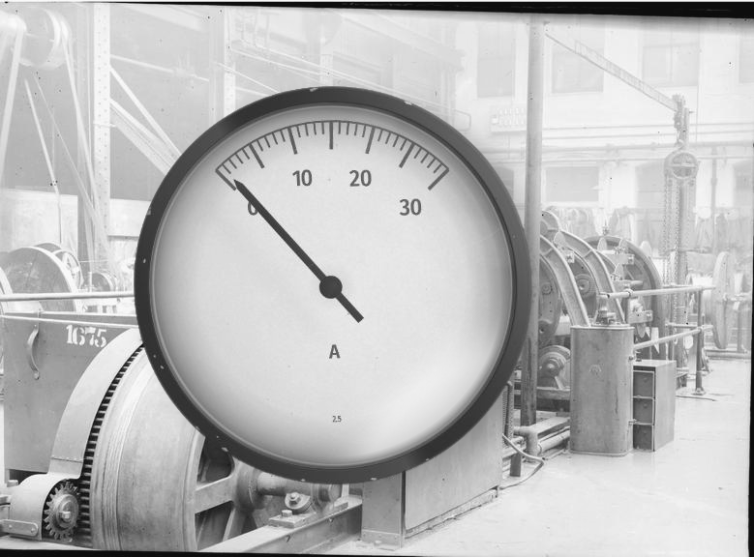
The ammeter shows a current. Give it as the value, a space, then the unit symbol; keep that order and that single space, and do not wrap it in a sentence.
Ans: 1 A
